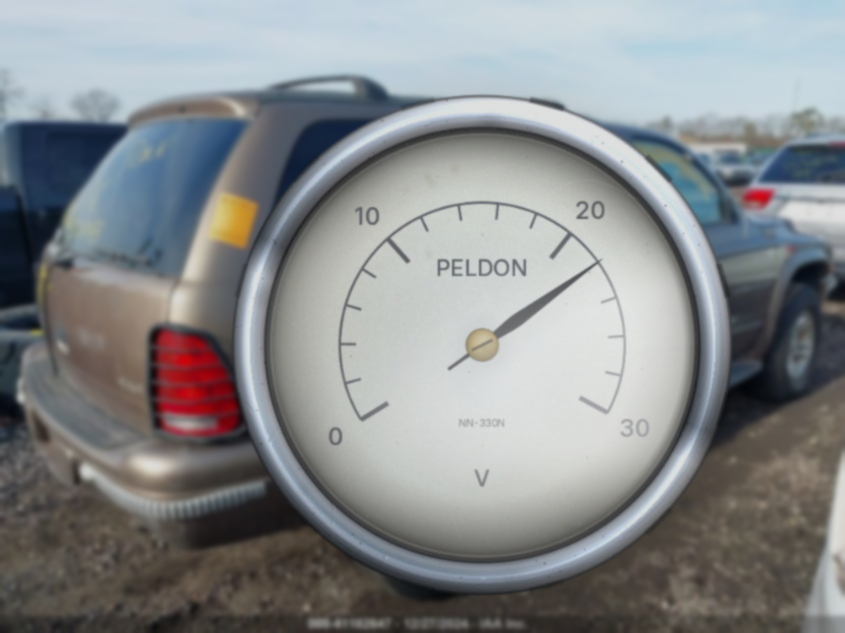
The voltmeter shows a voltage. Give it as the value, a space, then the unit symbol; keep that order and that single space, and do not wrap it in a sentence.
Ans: 22 V
